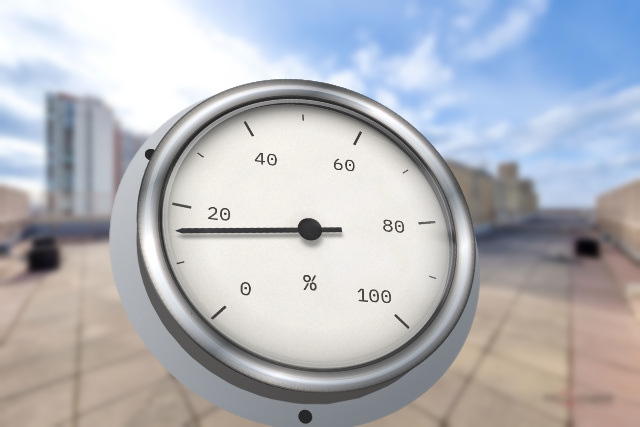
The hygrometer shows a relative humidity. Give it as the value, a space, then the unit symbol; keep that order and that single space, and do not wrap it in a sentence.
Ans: 15 %
